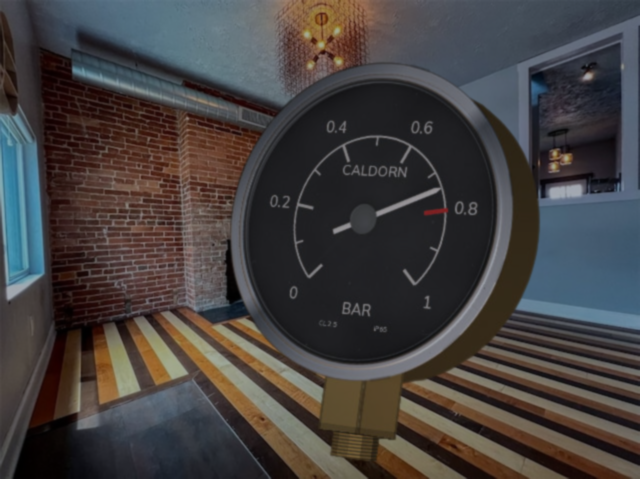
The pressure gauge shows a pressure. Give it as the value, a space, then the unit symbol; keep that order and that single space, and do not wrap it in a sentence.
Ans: 0.75 bar
